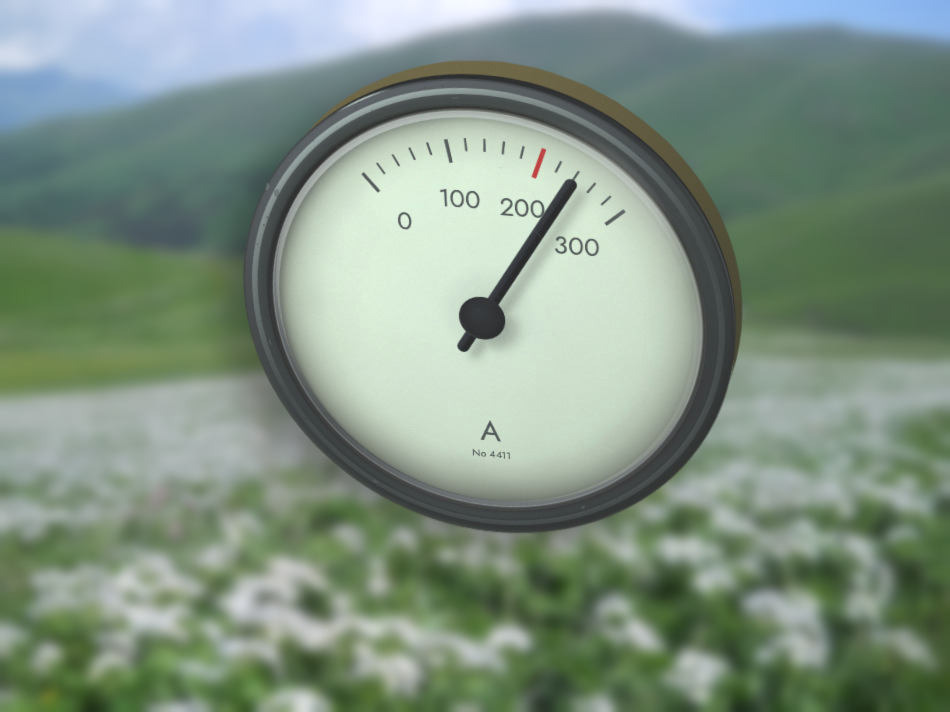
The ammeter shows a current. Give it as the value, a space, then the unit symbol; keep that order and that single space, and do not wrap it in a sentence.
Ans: 240 A
